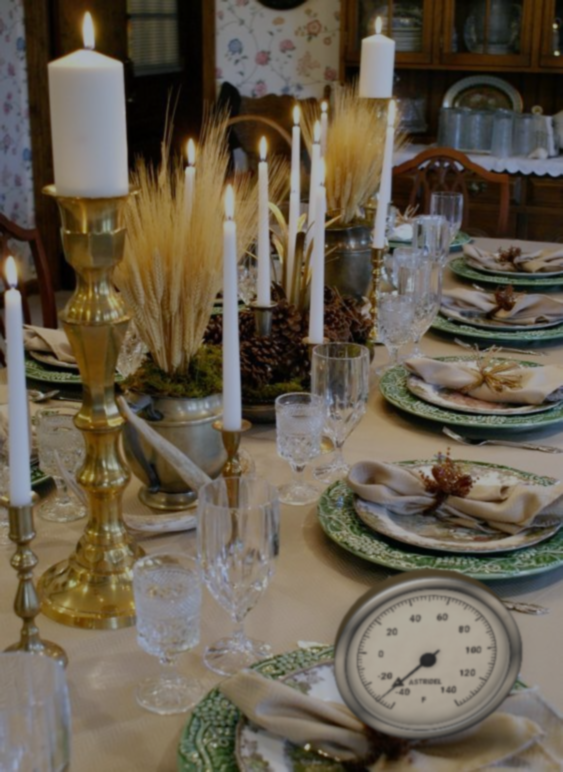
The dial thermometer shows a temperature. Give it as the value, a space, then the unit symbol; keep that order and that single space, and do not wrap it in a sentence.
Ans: -30 °F
